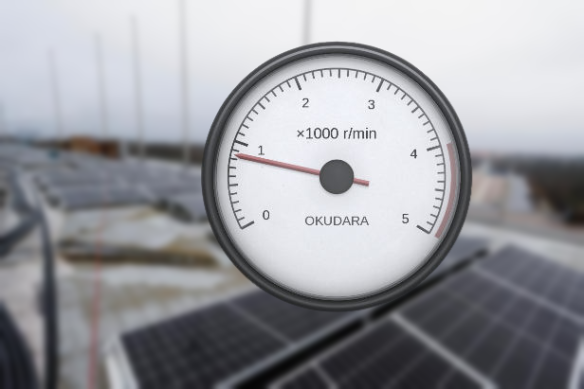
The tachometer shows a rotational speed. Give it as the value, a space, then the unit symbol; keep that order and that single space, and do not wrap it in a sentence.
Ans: 850 rpm
